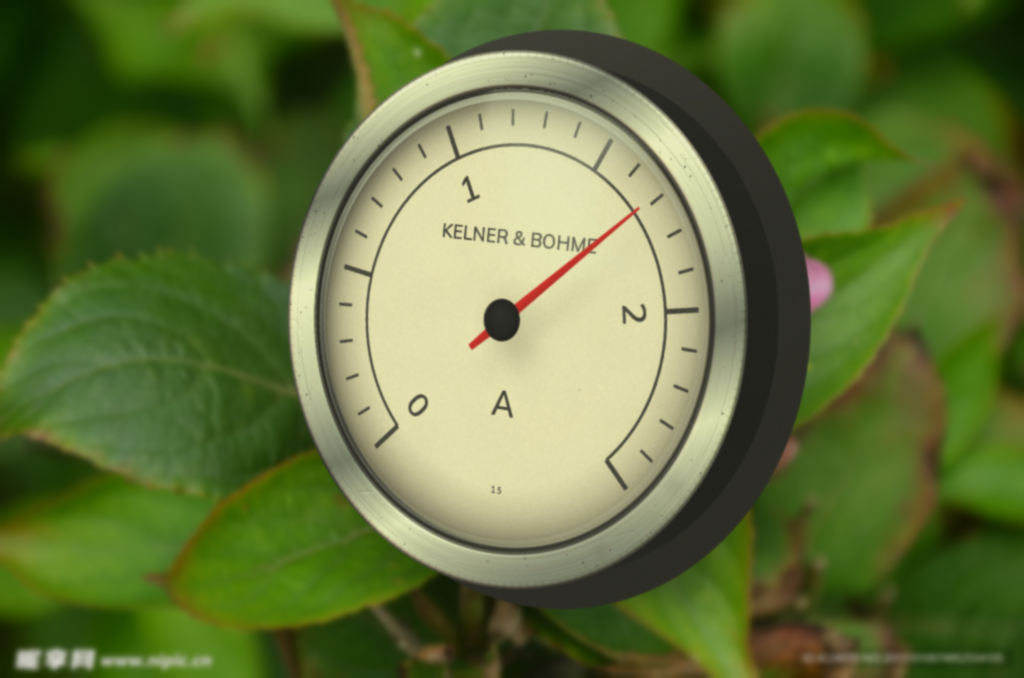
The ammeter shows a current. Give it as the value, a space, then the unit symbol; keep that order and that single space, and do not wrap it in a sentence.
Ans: 1.7 A
